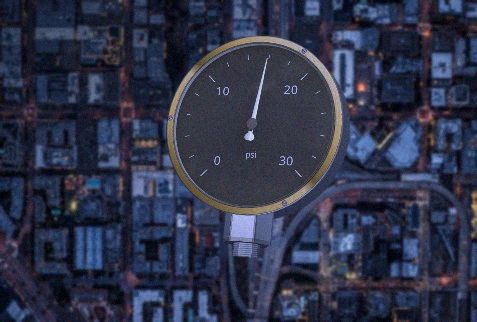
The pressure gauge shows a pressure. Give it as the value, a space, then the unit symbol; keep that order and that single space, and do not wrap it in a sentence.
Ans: 16 psi
